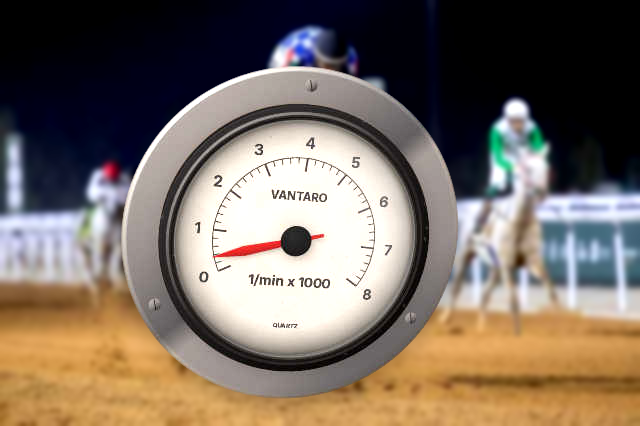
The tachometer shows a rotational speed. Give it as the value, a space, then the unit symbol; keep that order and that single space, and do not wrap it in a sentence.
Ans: 400 rpm
